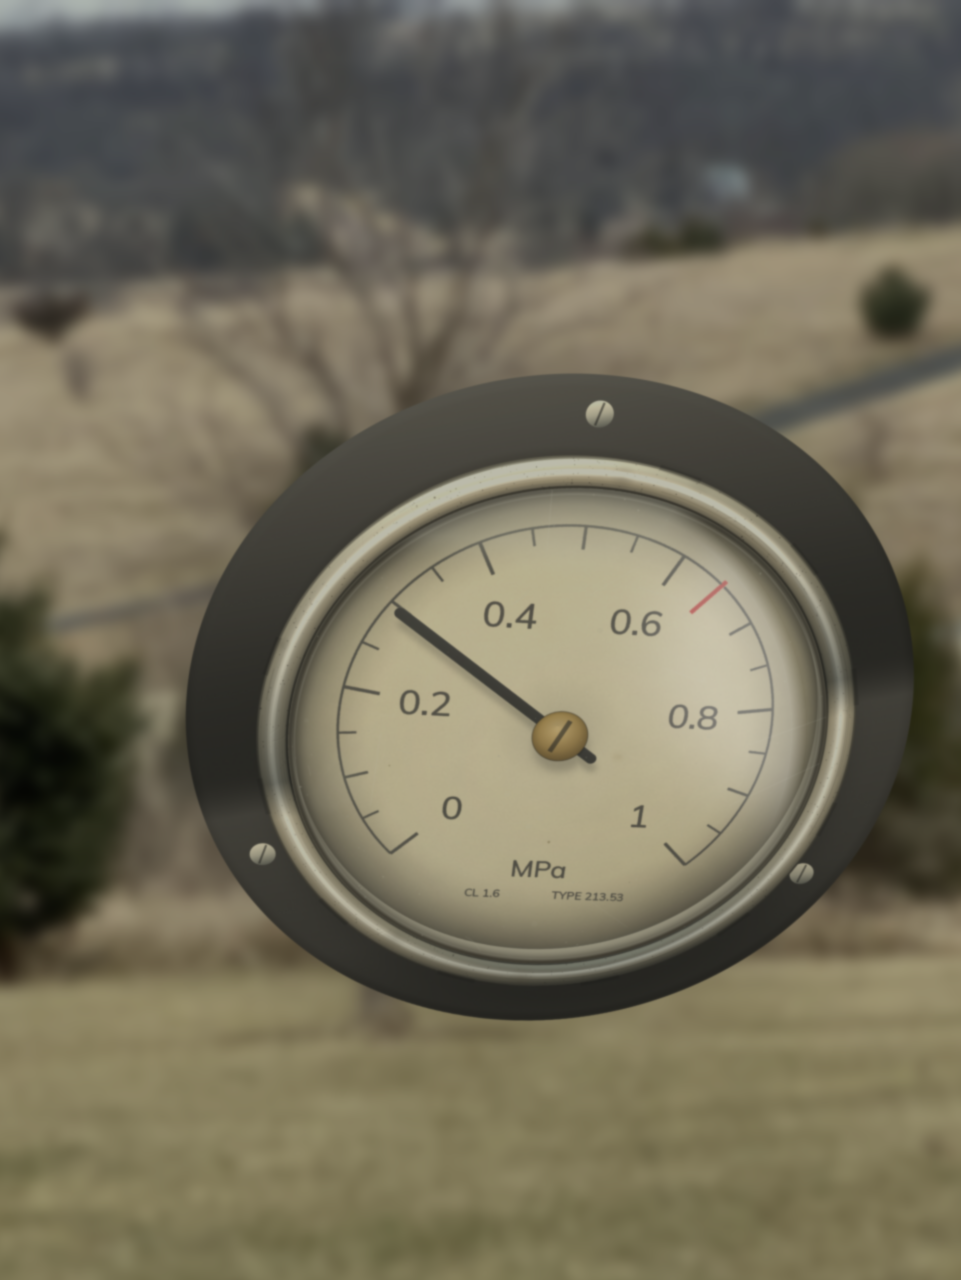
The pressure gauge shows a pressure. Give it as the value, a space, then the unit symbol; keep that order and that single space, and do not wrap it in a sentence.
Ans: 0.3 MPa
